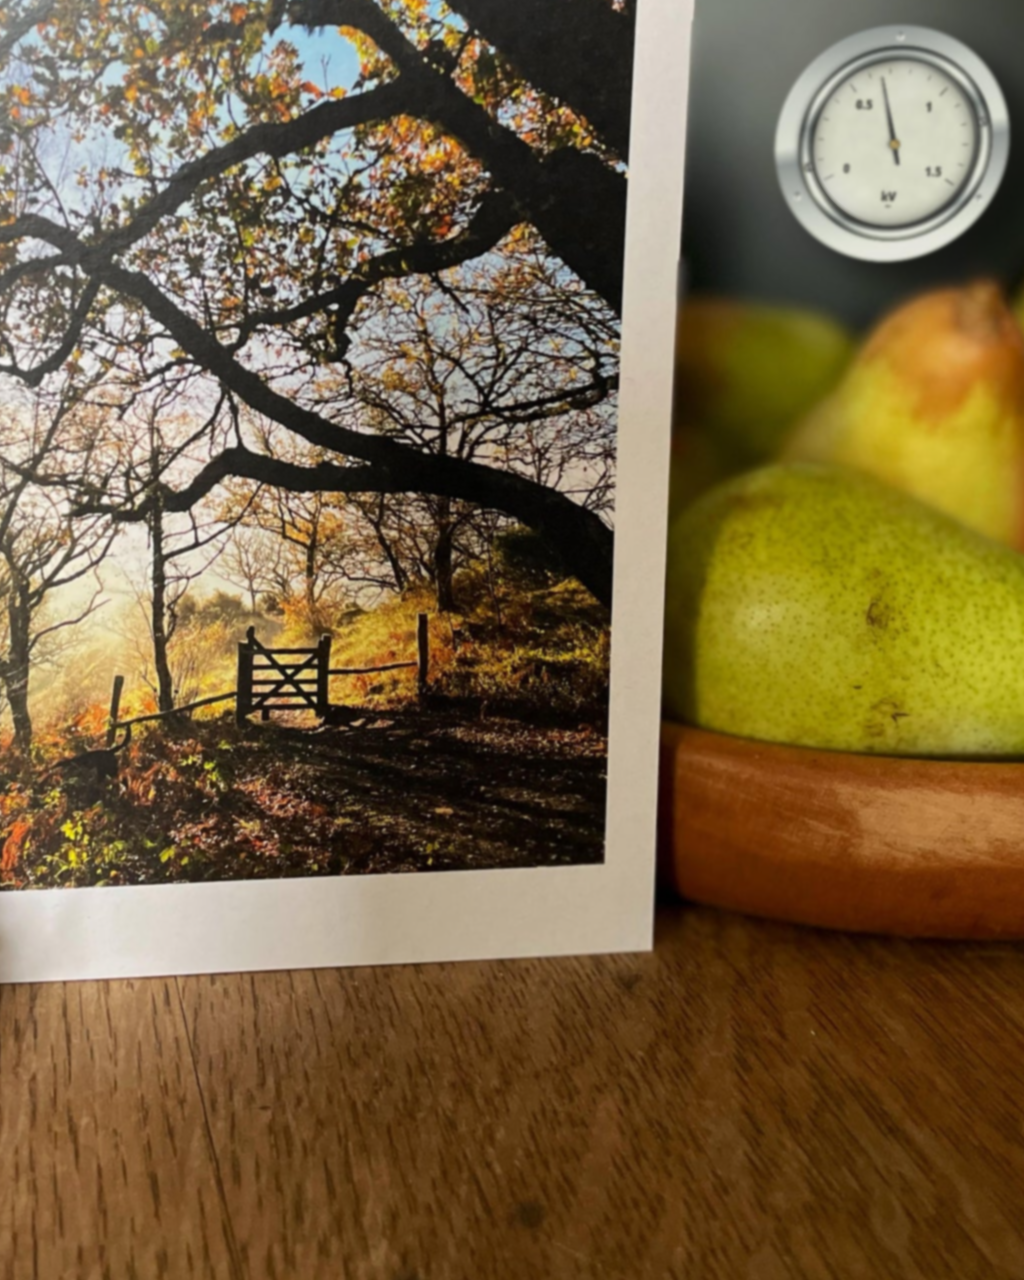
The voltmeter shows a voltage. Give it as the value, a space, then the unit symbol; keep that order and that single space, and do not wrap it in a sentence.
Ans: 0.65 kV
